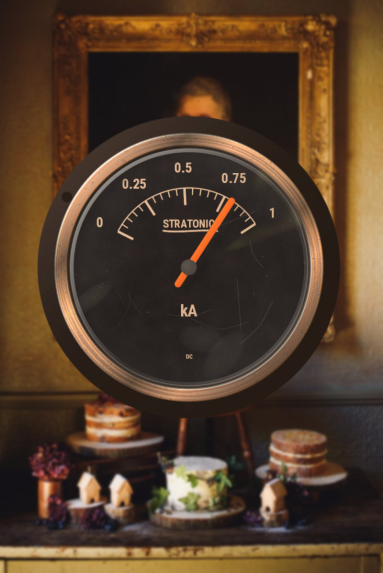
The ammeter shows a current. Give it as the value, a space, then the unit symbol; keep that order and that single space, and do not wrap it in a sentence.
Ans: 0.8 kA
